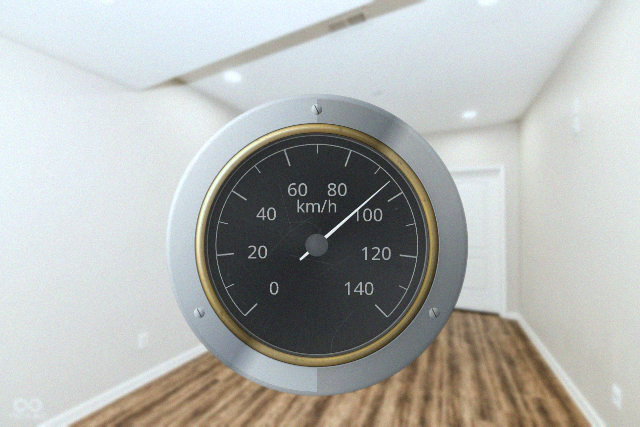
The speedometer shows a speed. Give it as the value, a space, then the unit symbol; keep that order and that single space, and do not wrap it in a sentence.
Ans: 95 km/h
